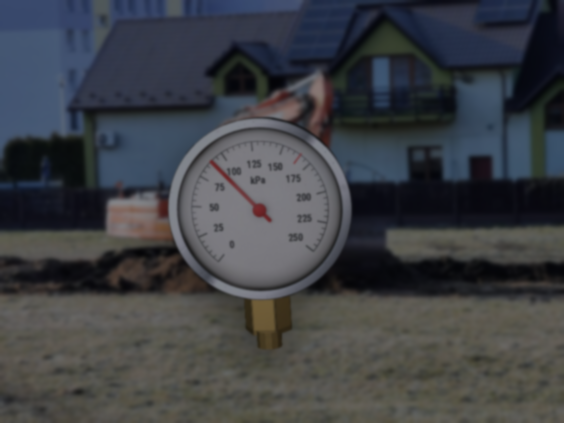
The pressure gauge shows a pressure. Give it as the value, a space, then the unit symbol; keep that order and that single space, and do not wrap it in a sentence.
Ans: 90 kPa
